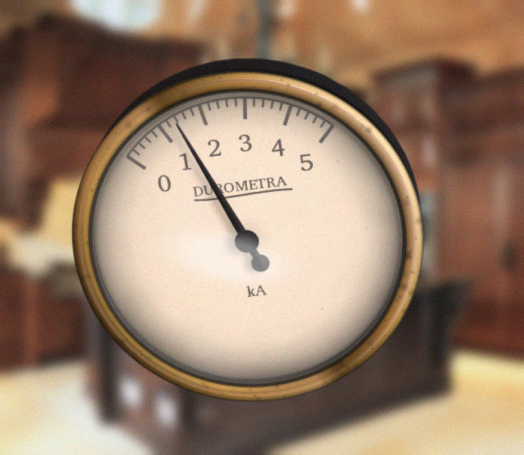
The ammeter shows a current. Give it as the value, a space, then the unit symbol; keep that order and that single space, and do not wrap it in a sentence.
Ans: 1.4 kA
